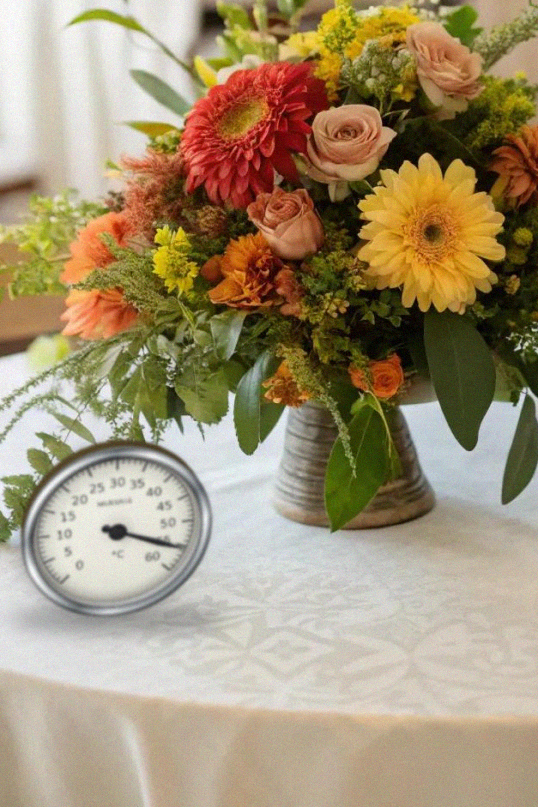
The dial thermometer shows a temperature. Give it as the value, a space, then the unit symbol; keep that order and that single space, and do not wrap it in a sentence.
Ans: 55 °C
